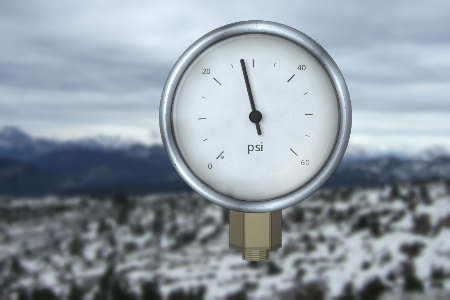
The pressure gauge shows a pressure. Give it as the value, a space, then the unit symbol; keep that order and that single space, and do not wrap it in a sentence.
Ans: 27.5 psi
